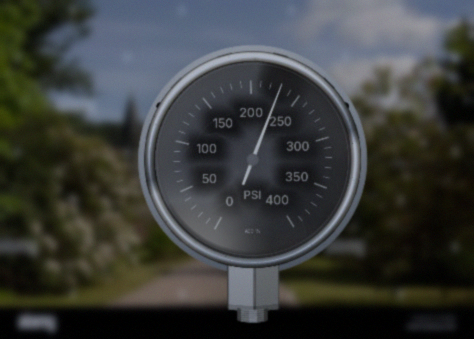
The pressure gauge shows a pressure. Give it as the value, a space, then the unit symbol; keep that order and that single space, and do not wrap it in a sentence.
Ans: 230 psi
